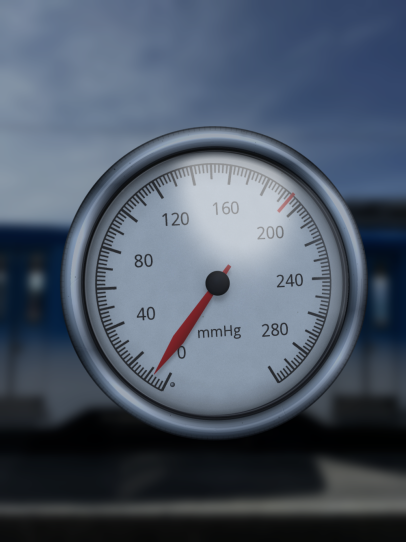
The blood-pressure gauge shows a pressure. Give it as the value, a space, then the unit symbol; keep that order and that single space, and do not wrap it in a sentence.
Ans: 8 mmHg
